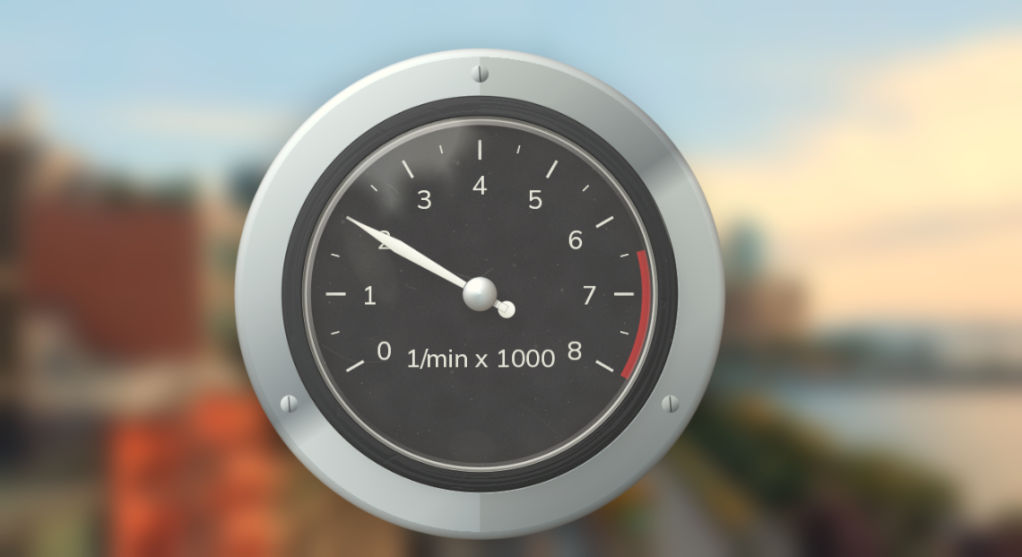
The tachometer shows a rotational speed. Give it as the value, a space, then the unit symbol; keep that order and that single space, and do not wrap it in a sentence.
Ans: 2000 rpm
